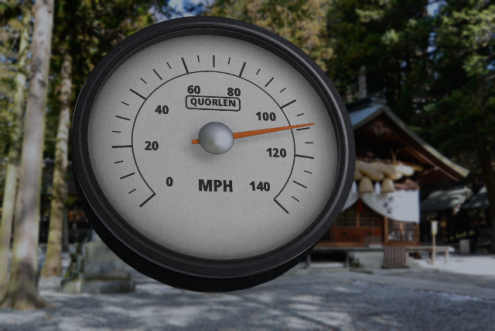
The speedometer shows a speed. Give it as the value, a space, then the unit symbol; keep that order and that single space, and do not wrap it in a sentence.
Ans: 110 mph
